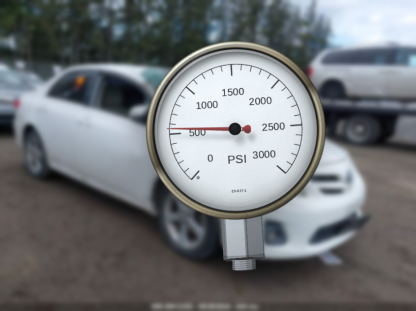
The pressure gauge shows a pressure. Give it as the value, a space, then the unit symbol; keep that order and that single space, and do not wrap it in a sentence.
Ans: 550 psi
